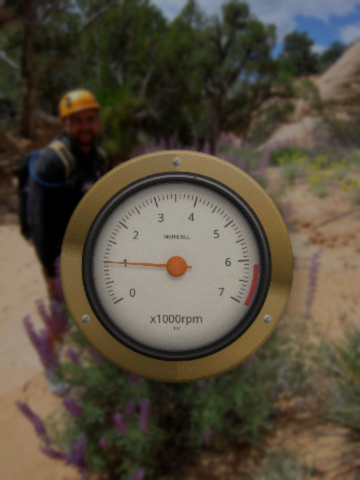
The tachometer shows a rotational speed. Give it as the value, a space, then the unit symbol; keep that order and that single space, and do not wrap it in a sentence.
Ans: 1000 rpm
